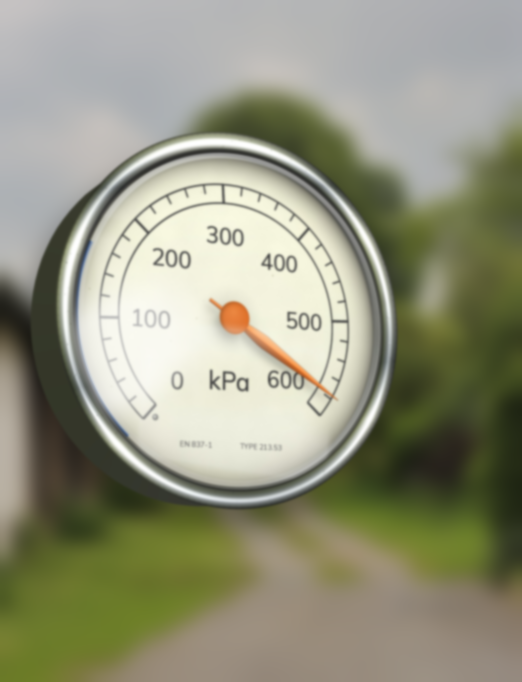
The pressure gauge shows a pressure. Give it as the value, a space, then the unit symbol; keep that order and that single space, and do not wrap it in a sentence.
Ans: 580 kPa
